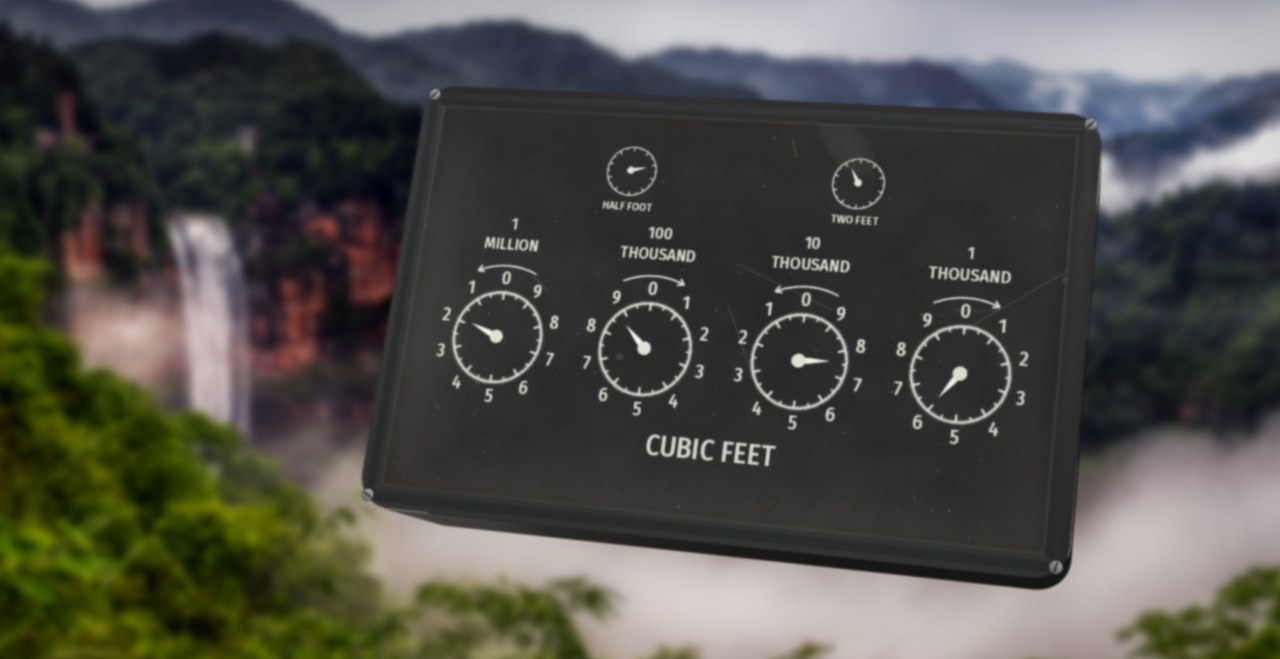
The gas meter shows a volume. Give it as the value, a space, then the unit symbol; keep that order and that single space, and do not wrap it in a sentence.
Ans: 187600 ft³
